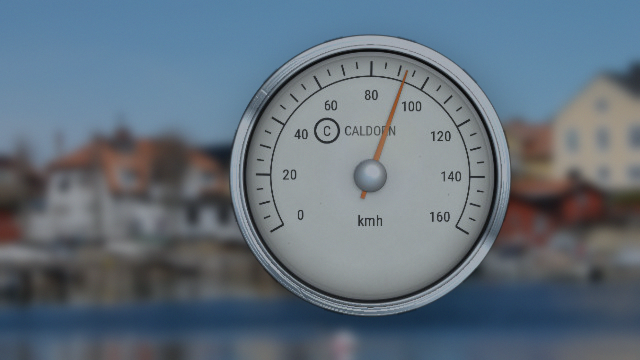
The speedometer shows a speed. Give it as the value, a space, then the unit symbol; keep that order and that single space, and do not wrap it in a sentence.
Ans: 92.5 km/h
